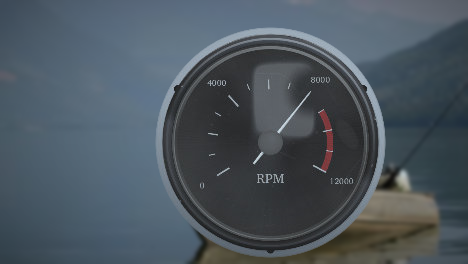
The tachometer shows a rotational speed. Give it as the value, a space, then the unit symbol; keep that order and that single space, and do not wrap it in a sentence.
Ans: 8000 rpm
